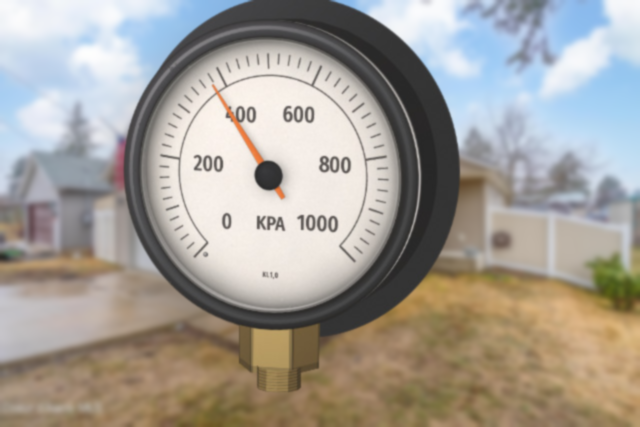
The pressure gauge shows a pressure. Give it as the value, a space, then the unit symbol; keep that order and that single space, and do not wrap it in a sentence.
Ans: 380 kPa
